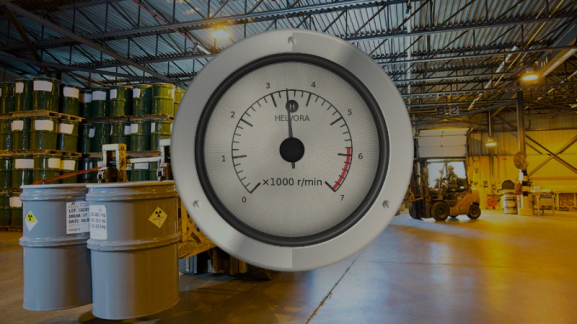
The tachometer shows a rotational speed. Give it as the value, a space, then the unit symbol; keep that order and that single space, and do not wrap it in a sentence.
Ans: 3400 rpm
